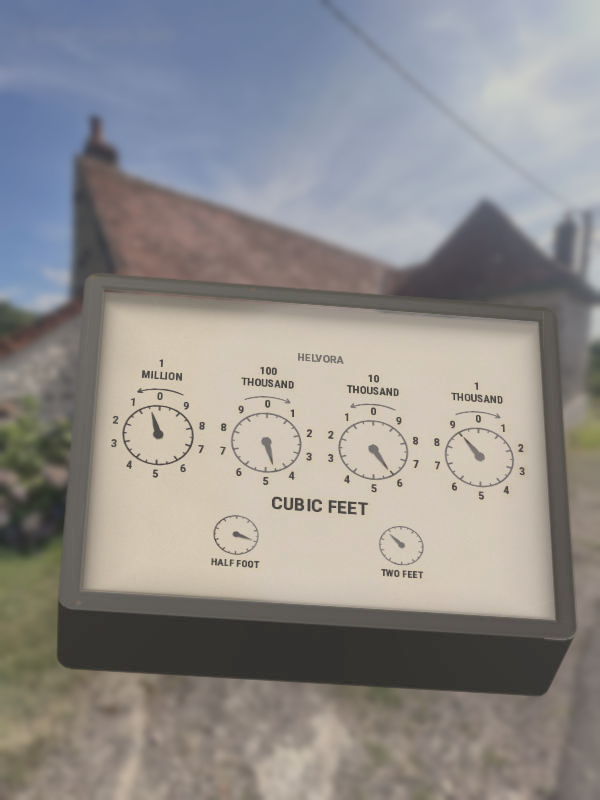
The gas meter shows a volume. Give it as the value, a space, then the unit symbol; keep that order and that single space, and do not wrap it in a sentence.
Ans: 45900 ft³
